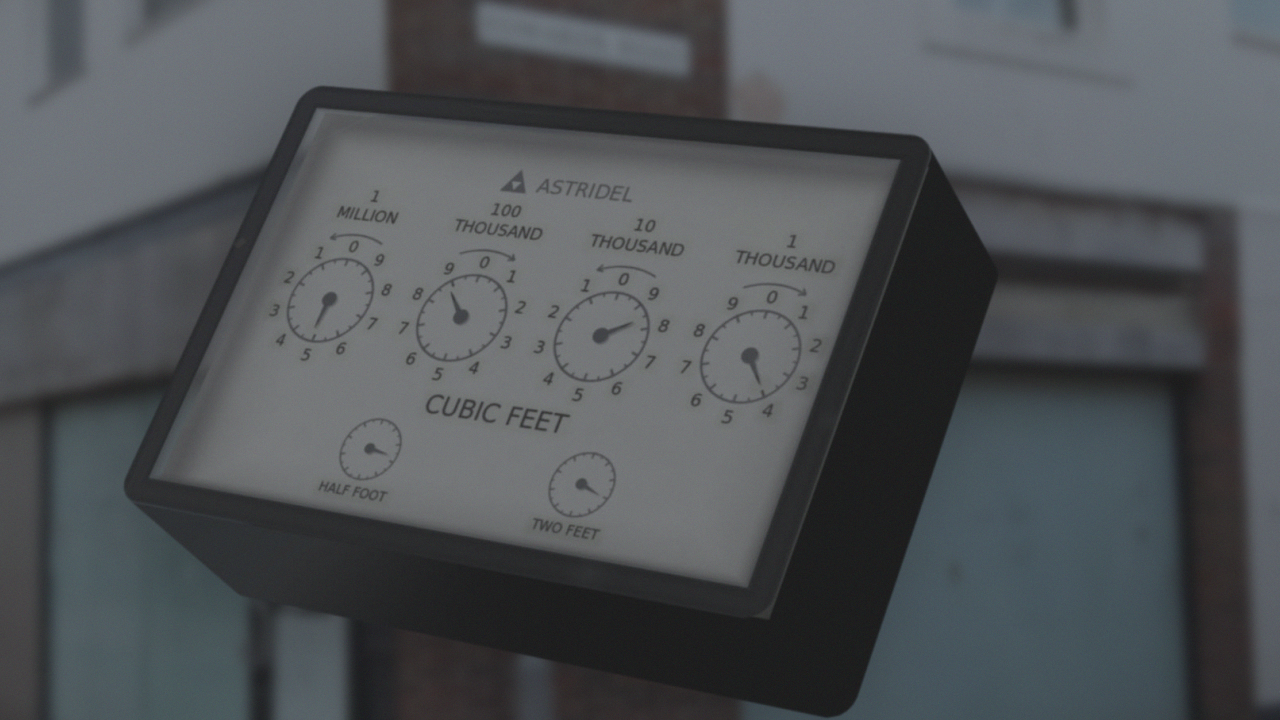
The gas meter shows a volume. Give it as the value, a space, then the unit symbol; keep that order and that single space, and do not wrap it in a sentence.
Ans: 488400 ft³
